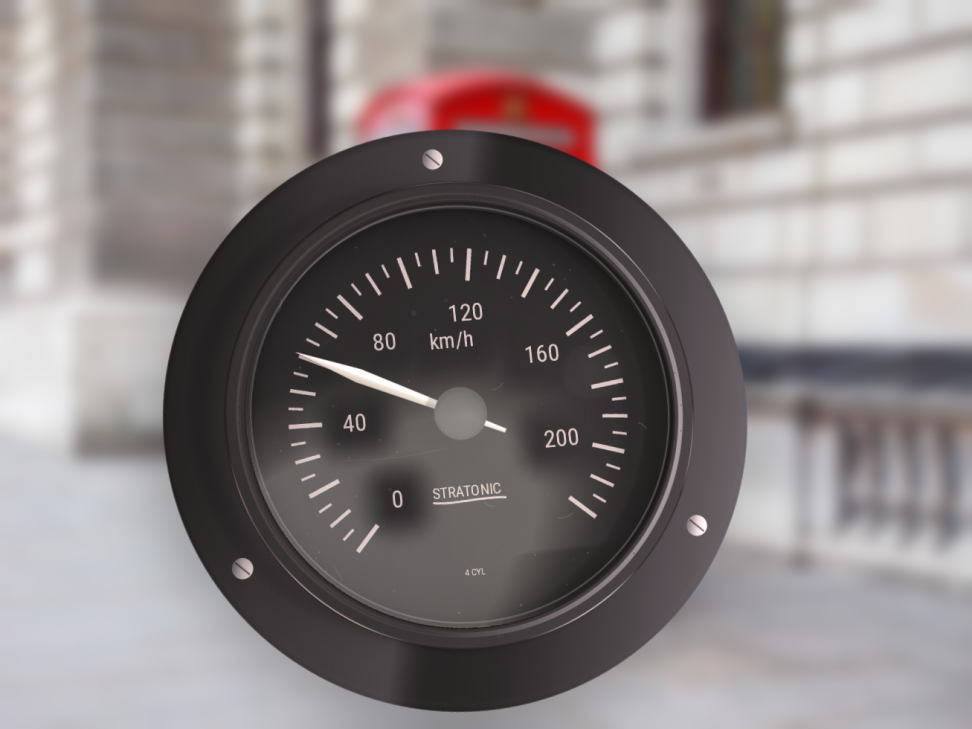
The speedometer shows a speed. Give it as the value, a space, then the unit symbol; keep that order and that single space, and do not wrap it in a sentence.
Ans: 60 km/h
